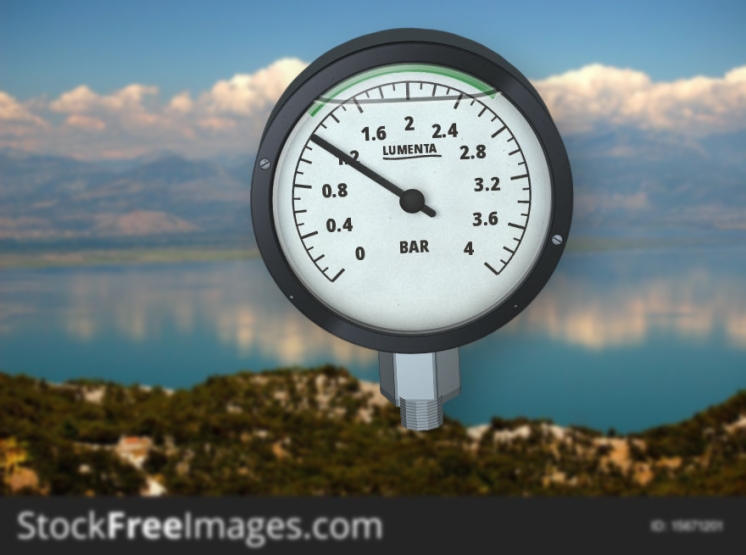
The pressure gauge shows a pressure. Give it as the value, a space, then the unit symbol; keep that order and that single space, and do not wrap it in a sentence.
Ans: 1.2 bar
